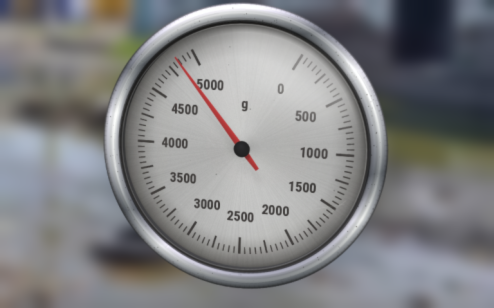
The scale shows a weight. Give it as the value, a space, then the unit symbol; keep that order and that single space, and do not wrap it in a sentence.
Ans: 4850 g
